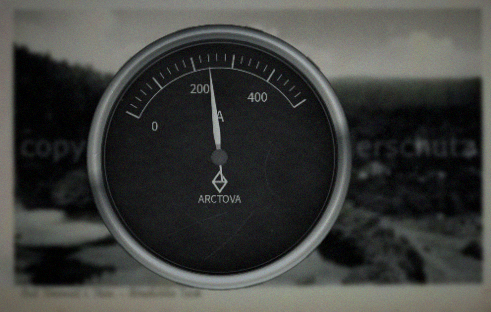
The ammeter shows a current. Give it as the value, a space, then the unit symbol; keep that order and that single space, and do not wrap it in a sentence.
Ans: 240 A
